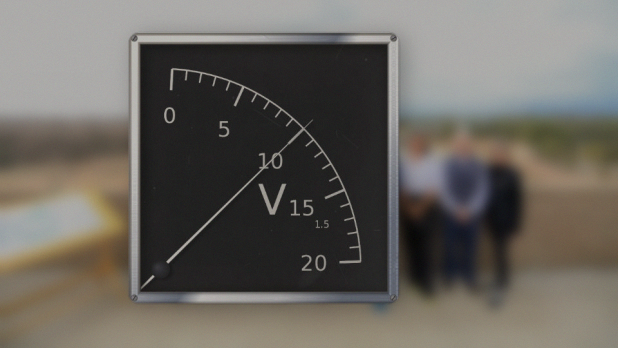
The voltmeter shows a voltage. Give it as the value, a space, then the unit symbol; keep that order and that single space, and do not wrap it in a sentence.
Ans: 10 V
